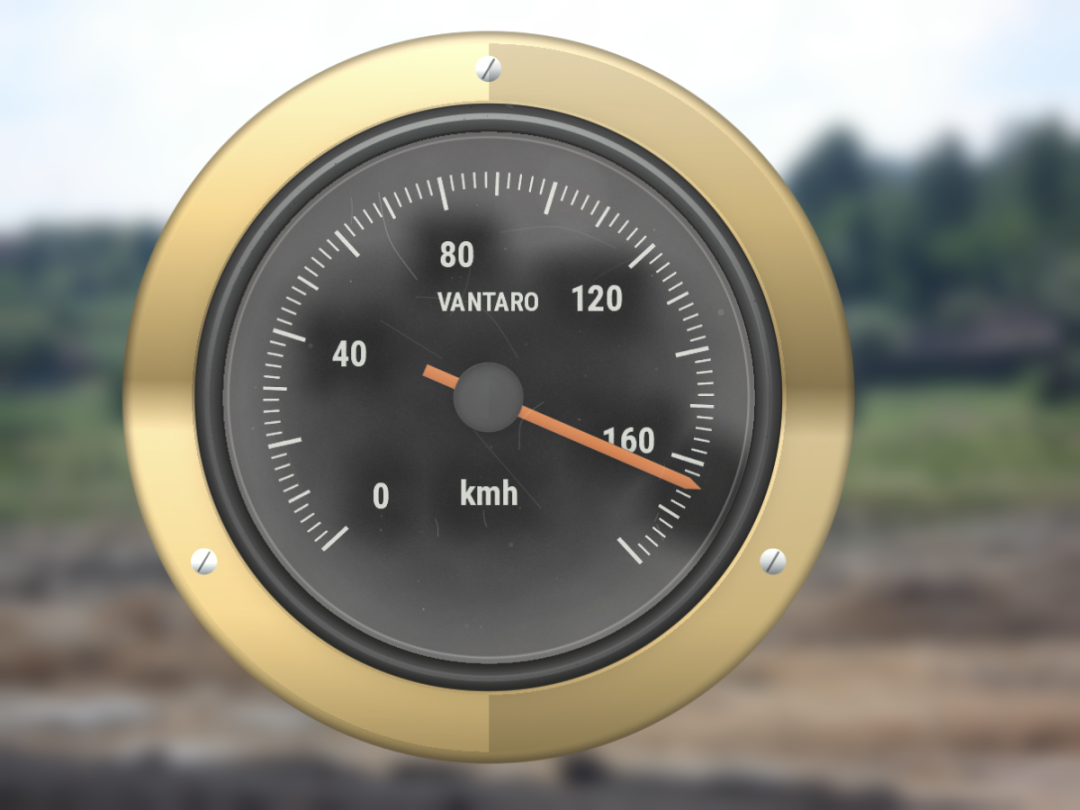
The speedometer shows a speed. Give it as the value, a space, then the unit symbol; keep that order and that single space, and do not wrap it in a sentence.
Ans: 164 km/h
